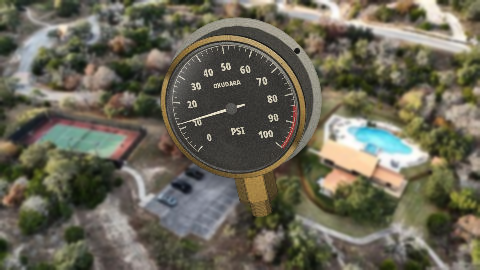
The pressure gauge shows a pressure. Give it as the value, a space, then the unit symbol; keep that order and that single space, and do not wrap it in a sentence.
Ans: 12 psi
